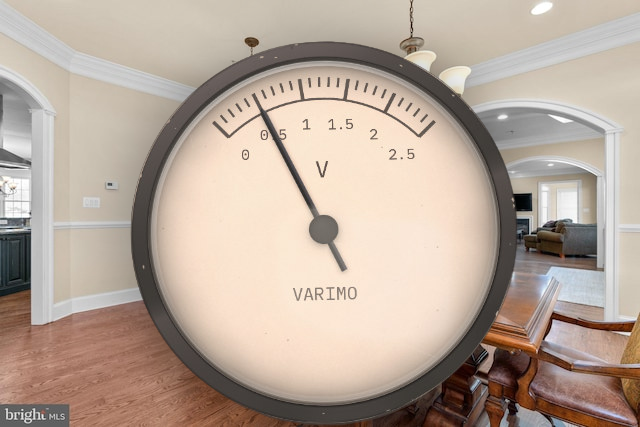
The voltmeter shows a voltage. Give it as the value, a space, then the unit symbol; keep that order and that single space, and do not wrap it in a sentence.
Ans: 0.5 V
